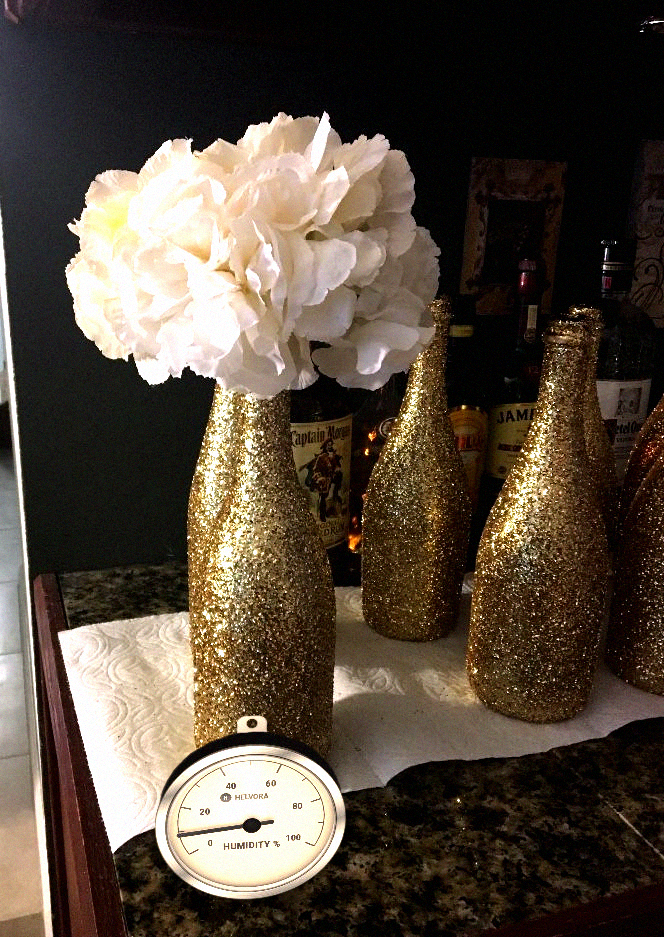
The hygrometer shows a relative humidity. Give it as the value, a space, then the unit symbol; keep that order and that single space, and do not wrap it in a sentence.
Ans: 10 %
